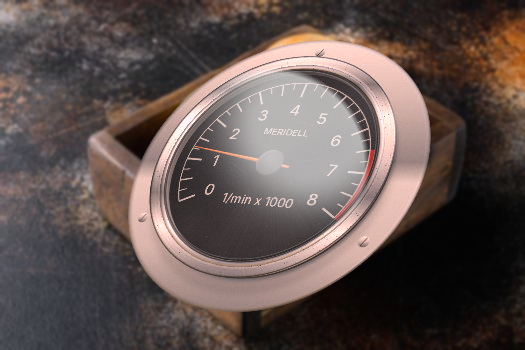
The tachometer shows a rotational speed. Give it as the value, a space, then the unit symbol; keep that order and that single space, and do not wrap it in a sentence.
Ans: 1250 rpm
